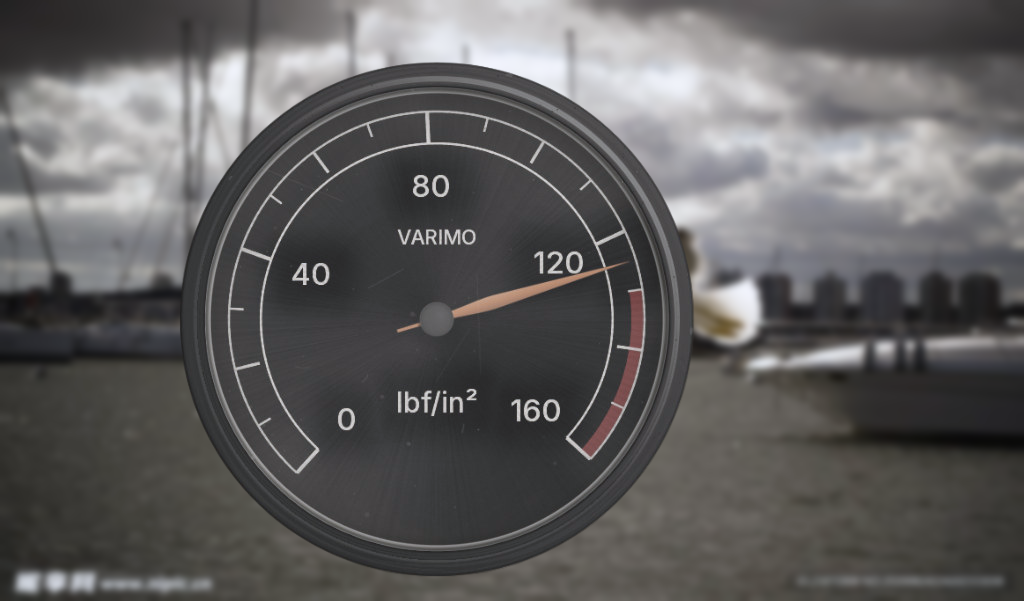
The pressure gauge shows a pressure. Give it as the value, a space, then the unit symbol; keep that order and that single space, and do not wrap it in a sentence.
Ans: 125 psi
